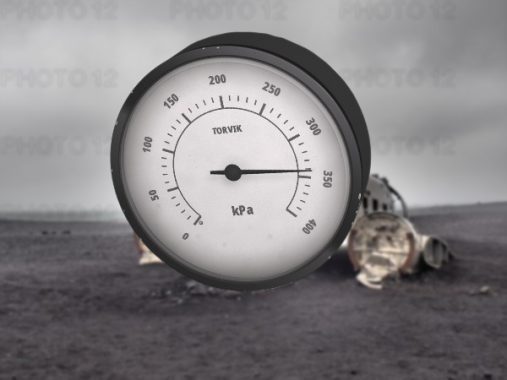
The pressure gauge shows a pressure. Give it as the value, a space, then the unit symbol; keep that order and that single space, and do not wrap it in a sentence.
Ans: 340 kPa
